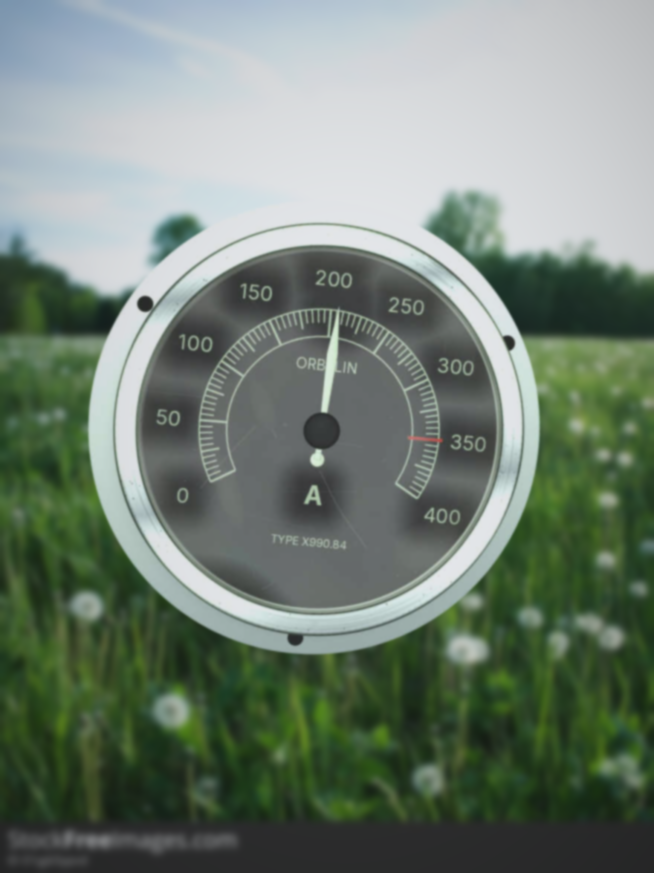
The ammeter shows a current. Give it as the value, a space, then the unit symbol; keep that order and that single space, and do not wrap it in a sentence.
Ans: 205 A
